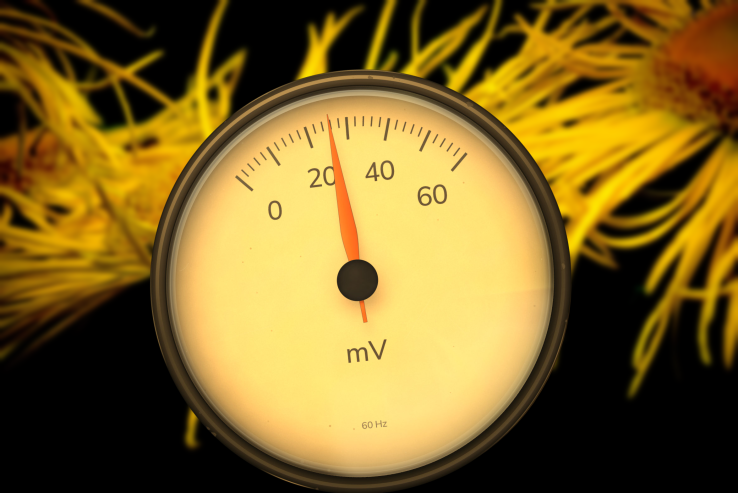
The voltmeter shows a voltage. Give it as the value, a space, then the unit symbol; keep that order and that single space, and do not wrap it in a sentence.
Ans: 26 mV
